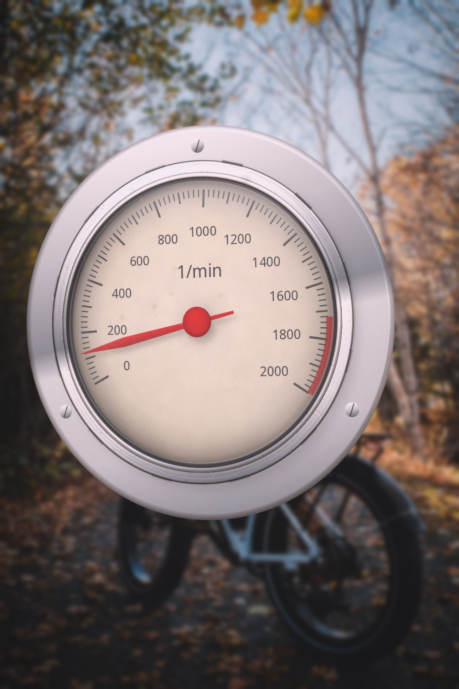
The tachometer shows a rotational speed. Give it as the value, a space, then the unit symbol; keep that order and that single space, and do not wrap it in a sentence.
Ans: 120 rpm
